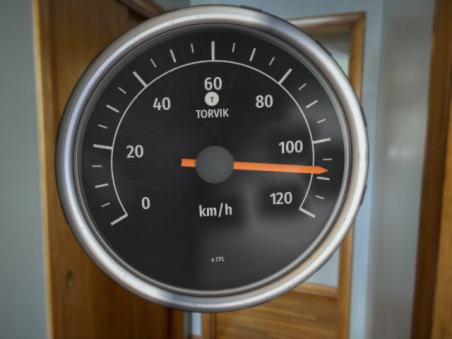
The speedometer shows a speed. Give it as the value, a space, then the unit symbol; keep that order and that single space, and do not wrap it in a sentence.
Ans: 107.5 km/h
